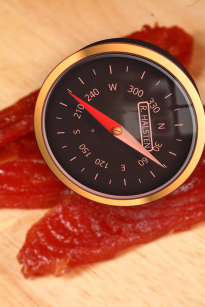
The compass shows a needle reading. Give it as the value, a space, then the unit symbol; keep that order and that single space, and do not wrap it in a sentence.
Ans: 225 °
